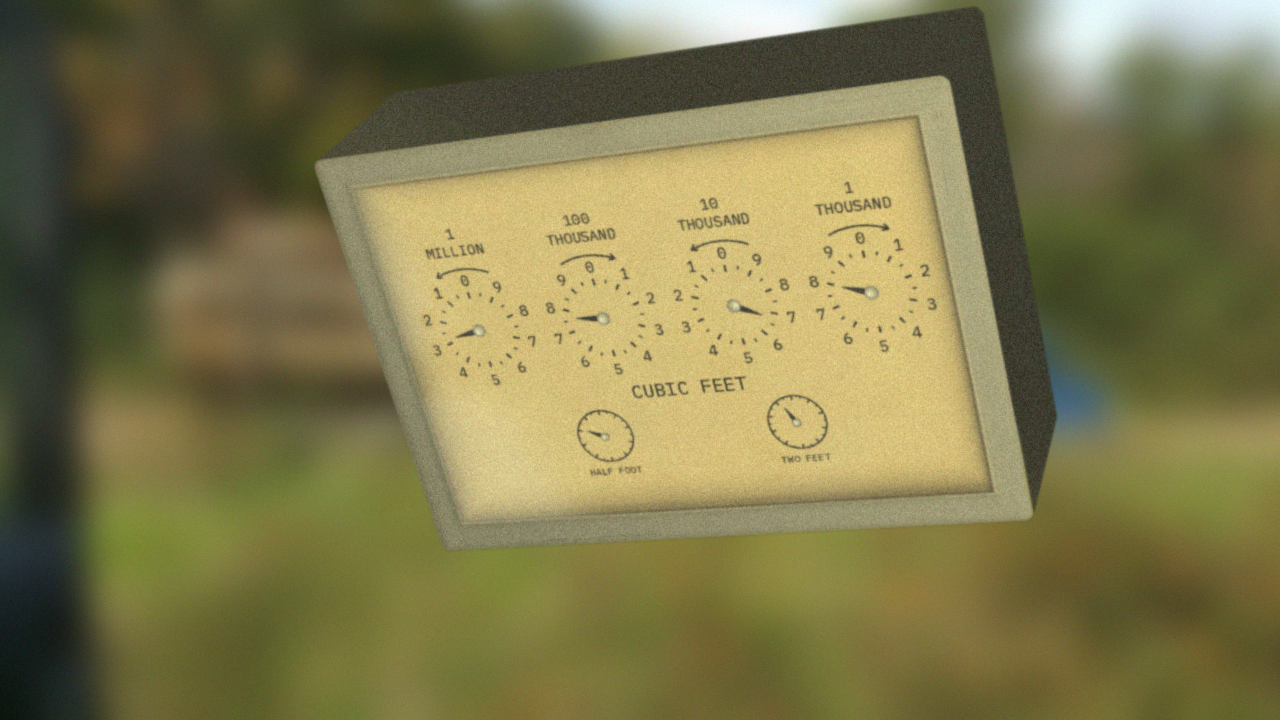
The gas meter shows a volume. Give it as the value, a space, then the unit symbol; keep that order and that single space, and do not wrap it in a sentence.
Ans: 276800 ft³
